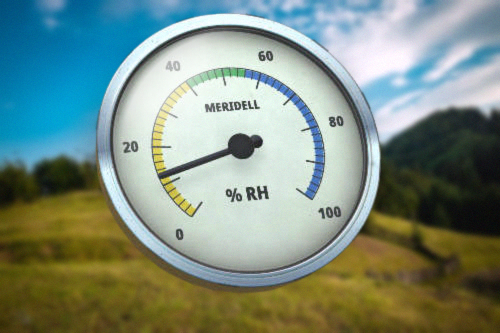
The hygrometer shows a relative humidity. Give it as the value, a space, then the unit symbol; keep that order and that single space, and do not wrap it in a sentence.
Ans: 12 %
